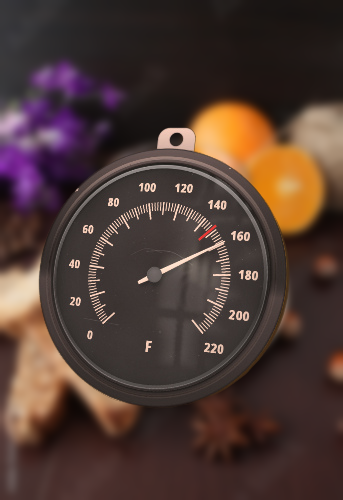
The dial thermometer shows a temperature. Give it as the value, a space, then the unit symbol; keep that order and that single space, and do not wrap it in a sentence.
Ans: 160 °F
